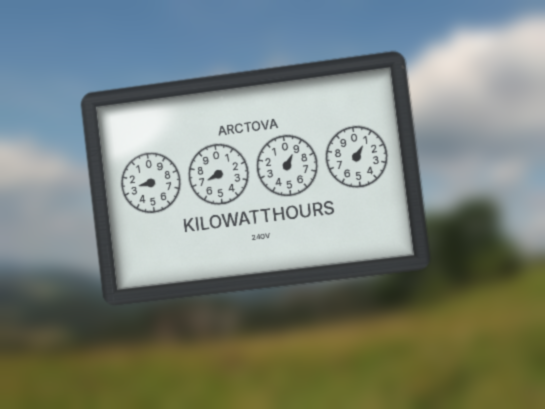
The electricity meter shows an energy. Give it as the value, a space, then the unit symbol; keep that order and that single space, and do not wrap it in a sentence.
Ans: 2691 kWh
